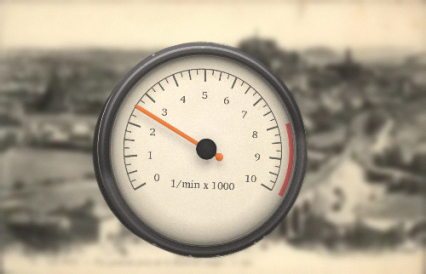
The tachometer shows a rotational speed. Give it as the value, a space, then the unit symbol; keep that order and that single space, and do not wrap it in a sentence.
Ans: 2500 rpm
